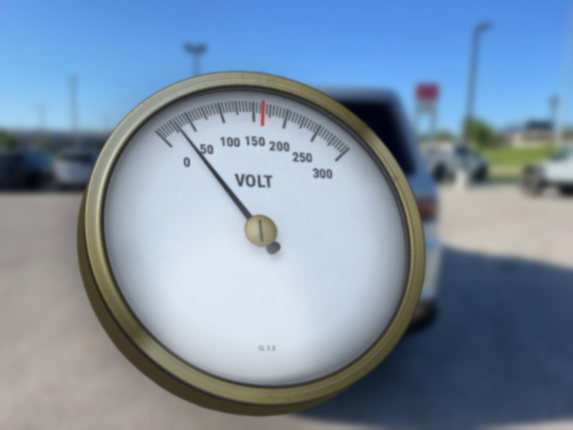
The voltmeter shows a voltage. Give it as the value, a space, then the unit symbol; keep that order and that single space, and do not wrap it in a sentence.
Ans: 25 V
